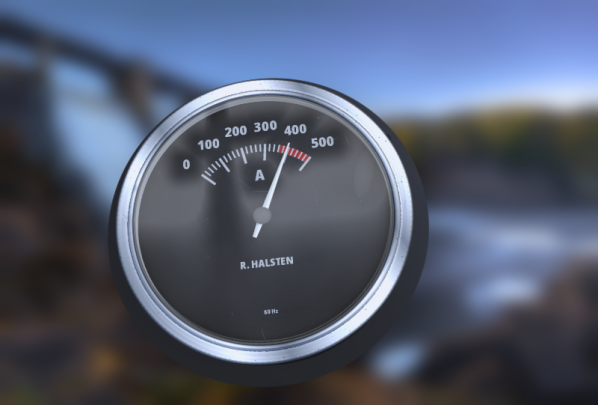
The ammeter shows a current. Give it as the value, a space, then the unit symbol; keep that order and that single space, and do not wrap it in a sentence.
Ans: 400 A
